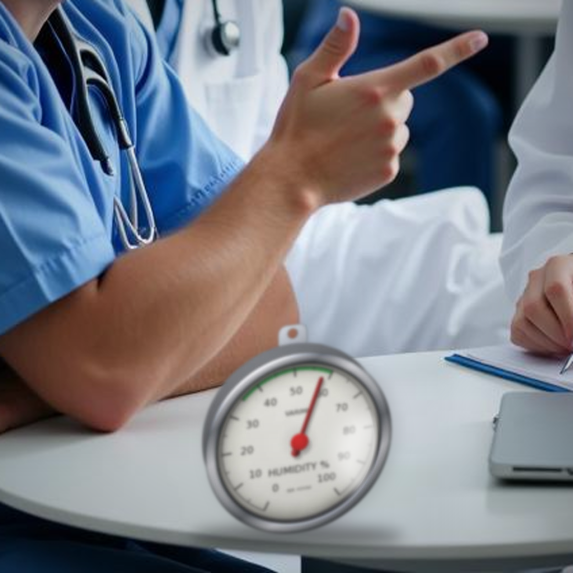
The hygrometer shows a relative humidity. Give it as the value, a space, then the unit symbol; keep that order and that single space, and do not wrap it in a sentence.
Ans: 57.5 %
